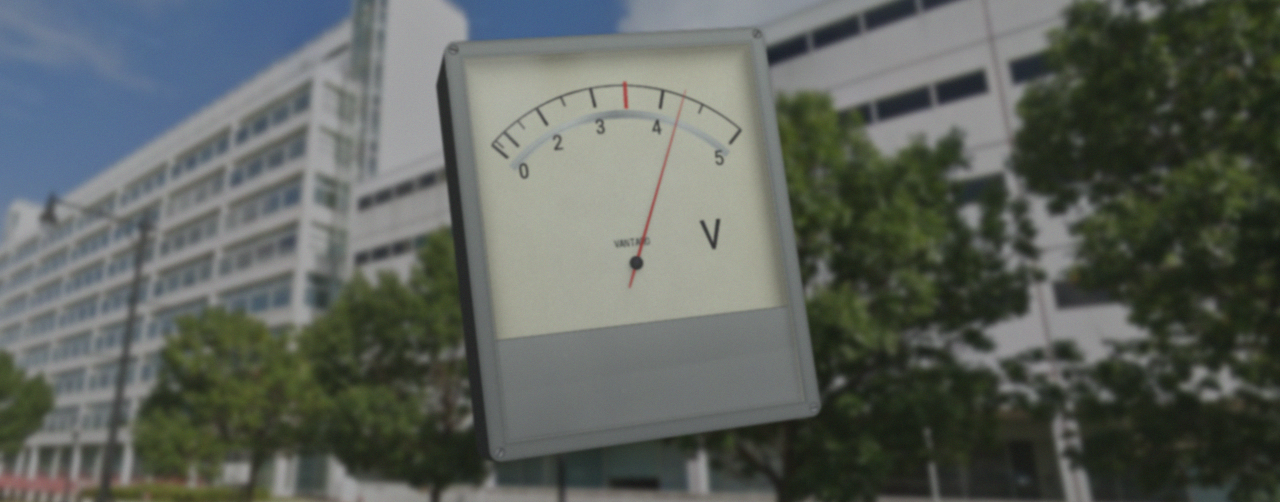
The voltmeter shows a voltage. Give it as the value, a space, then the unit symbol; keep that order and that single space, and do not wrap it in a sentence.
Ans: 4.25 V
